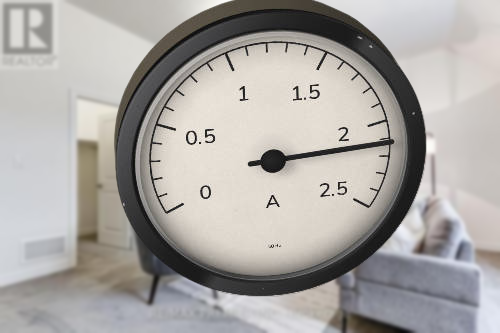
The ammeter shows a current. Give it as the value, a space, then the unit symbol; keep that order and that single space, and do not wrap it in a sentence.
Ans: 2.1 A
